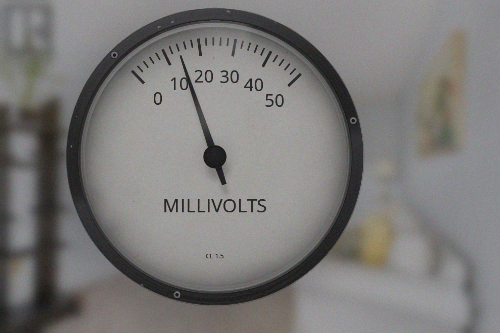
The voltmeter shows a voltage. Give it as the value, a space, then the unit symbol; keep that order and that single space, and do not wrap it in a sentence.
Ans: 14 mV
